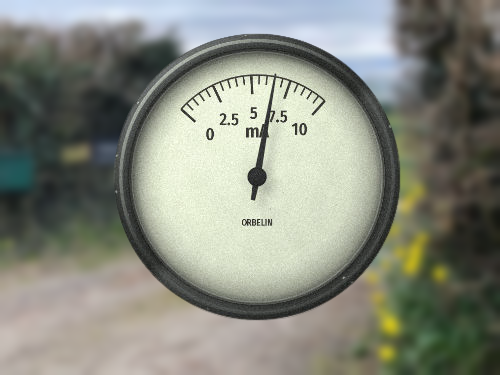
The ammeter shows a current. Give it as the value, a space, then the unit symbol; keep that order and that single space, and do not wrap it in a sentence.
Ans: 6.5 mA
